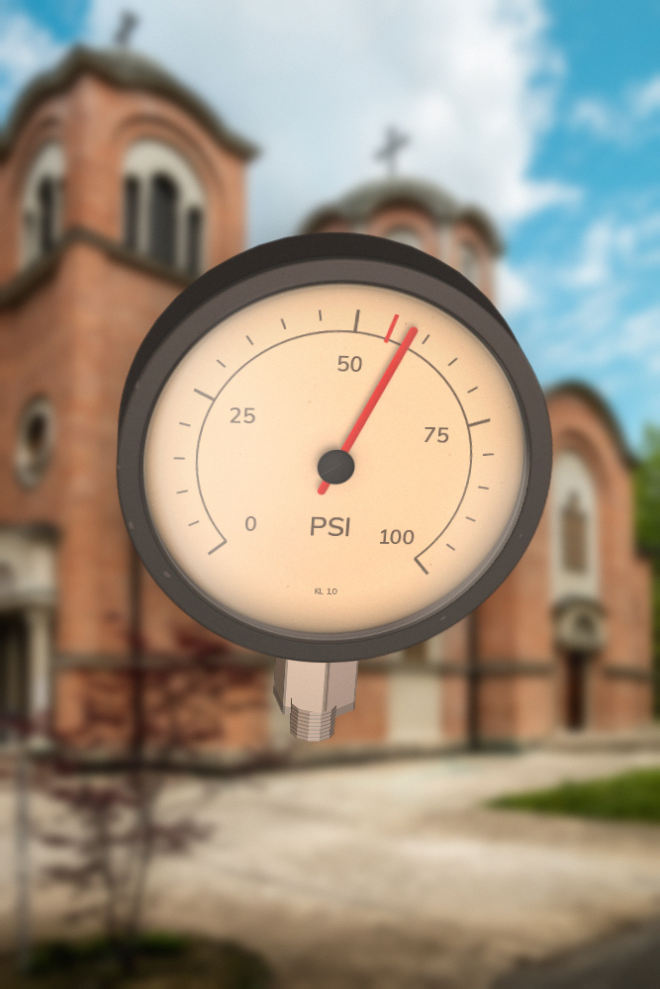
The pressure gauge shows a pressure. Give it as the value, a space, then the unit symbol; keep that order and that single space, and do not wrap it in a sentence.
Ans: 57.5 psi
